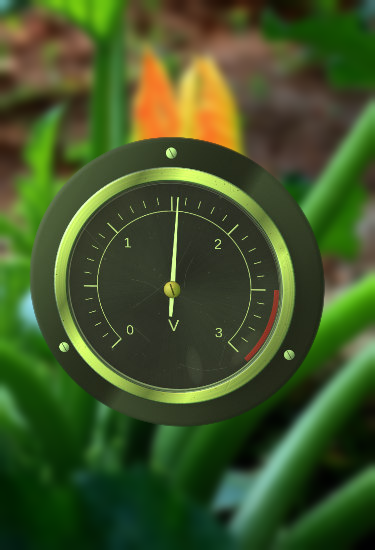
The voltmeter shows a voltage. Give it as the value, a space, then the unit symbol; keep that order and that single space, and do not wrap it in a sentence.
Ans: 1.55 V
